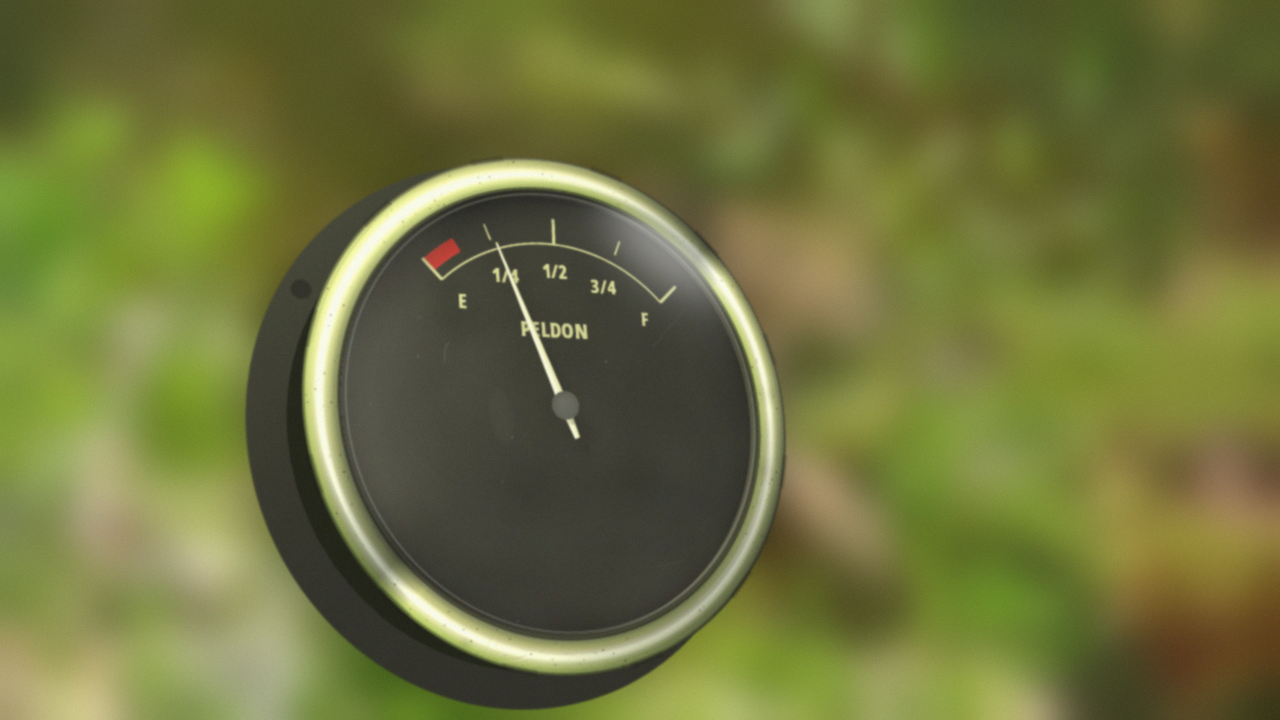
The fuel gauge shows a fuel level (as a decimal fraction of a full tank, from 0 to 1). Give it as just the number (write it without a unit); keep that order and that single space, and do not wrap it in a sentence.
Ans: 0.25
